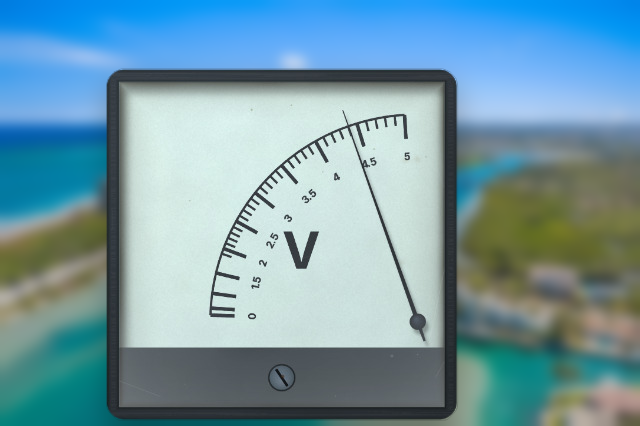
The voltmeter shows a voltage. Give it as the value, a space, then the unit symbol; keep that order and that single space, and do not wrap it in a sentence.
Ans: 4.4 V
